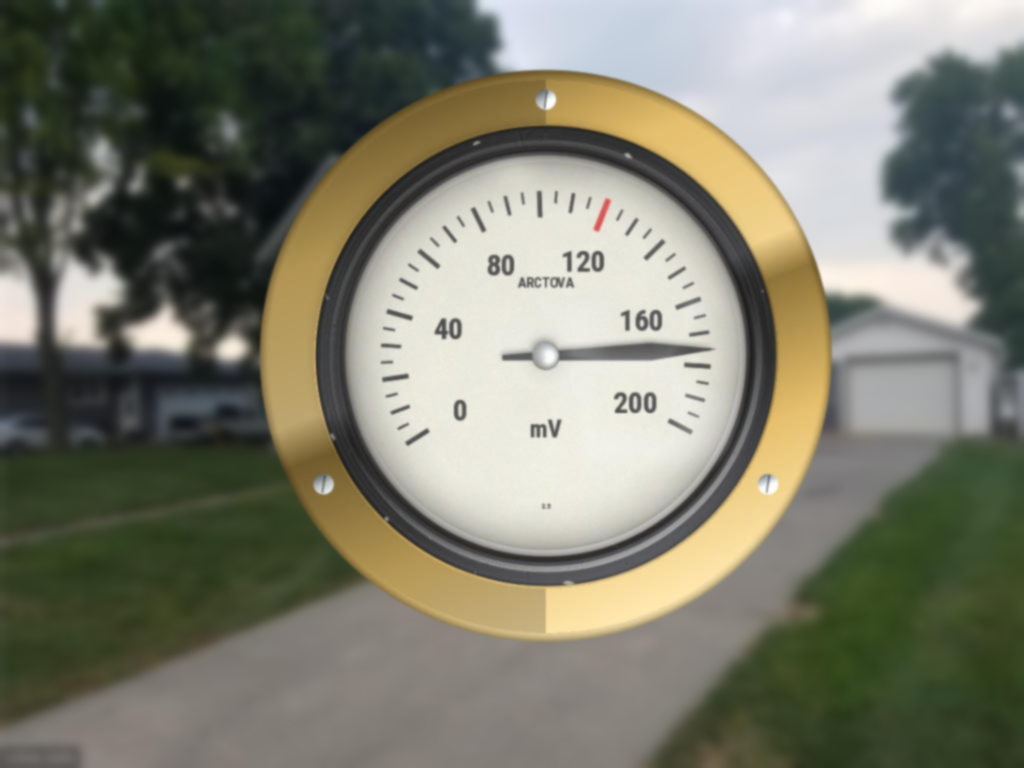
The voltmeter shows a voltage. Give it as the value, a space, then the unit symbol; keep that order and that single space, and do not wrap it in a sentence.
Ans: 175 mV
